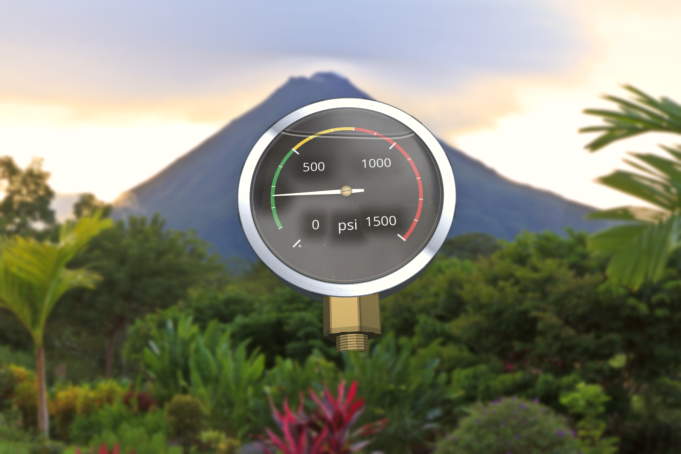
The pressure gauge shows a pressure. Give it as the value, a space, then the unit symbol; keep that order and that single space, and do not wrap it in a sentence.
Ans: 250 psi
